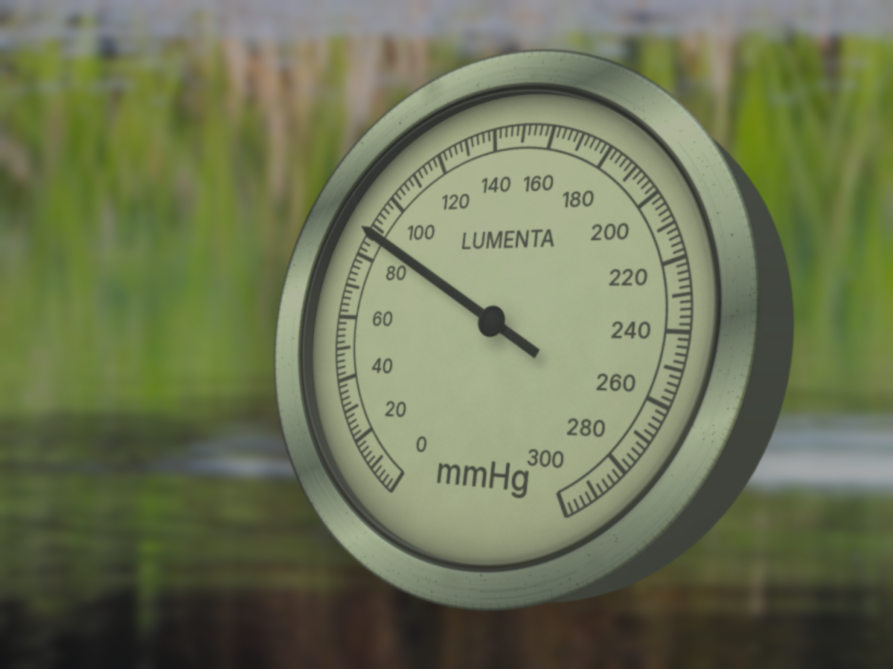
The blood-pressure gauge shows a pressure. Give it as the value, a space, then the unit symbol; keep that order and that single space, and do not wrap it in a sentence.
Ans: 88 mmHg
